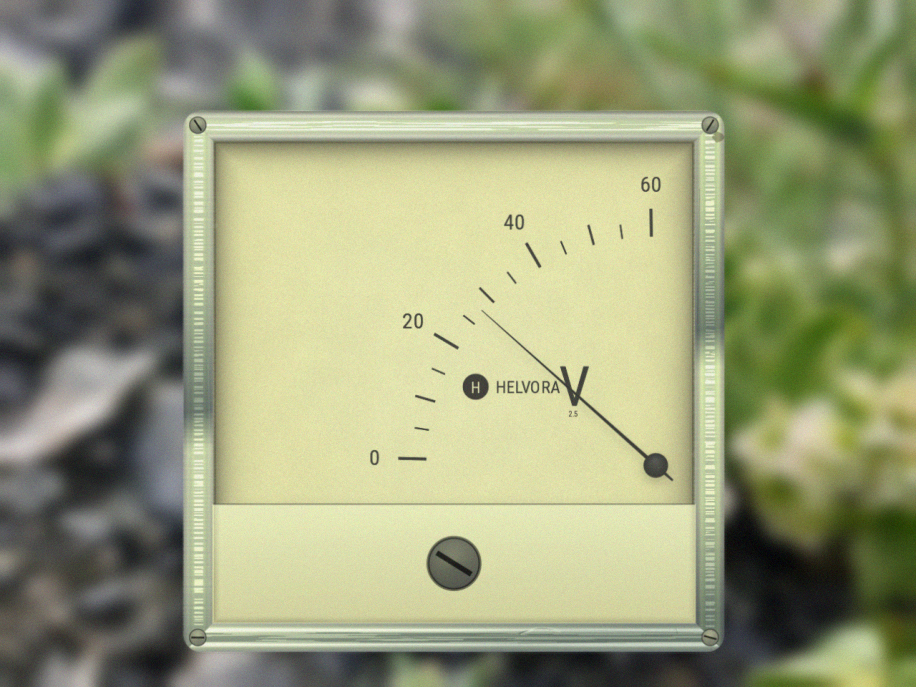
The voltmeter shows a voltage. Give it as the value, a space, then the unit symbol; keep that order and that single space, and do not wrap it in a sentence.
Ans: 27.5 V
